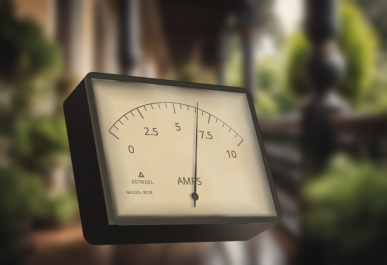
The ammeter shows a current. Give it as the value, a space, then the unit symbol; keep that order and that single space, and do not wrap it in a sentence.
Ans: 6.5 A
